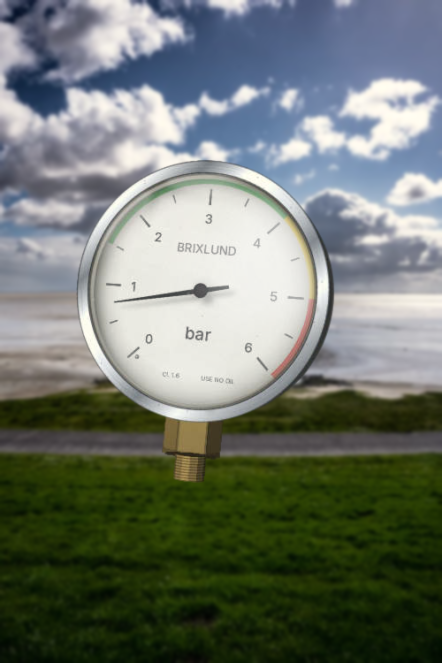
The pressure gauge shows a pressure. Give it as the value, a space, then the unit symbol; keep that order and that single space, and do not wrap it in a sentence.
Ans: 0.75 bar
